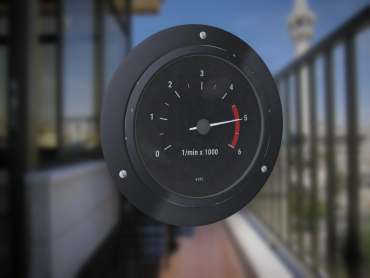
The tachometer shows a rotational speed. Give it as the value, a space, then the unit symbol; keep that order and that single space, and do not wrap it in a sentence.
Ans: 5000 rpm
